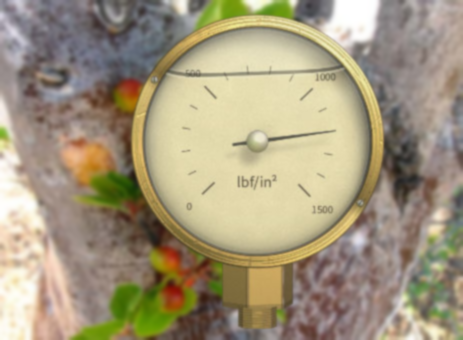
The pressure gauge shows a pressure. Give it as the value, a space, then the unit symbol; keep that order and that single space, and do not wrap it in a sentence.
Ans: 1200 psi
